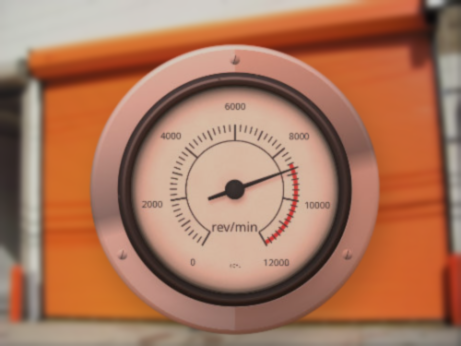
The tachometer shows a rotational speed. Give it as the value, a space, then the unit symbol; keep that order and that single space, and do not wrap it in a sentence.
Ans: 8800 rpm
